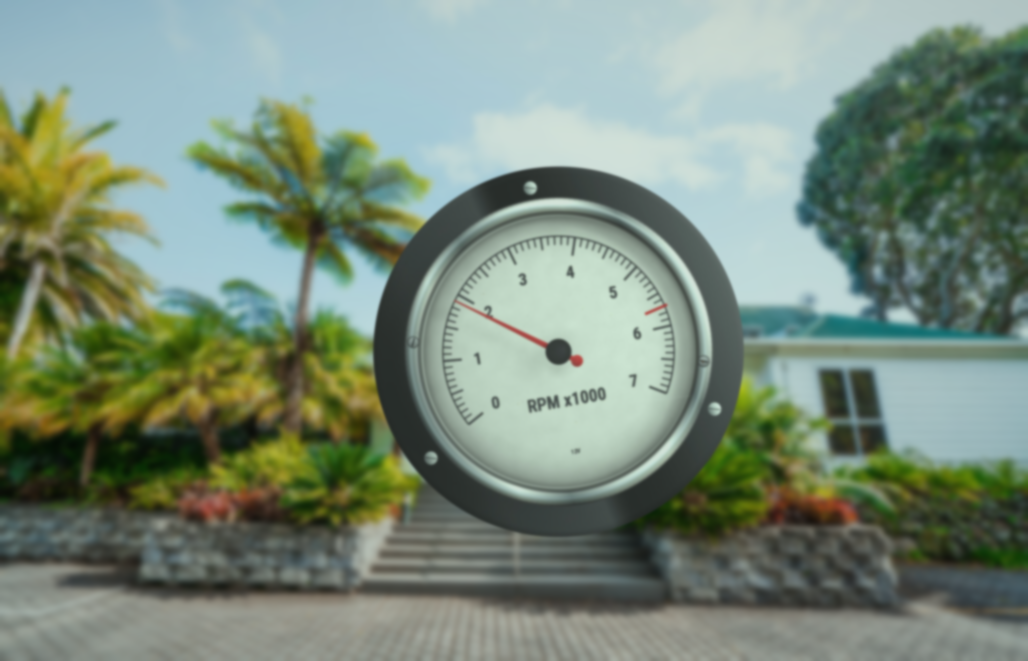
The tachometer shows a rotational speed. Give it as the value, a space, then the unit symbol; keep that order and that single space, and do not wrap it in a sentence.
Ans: 1900 rpm
